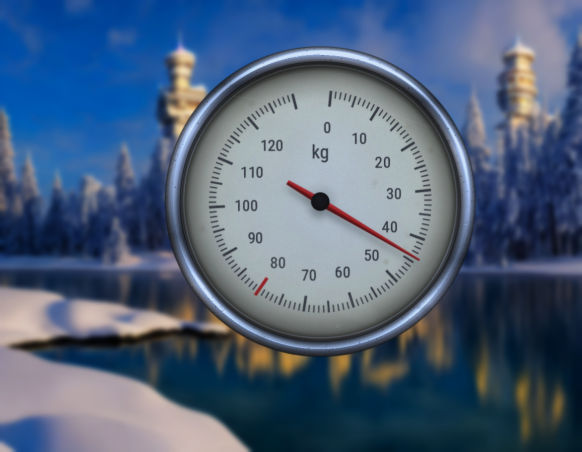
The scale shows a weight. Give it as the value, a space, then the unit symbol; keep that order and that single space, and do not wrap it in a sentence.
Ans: 44 kg
